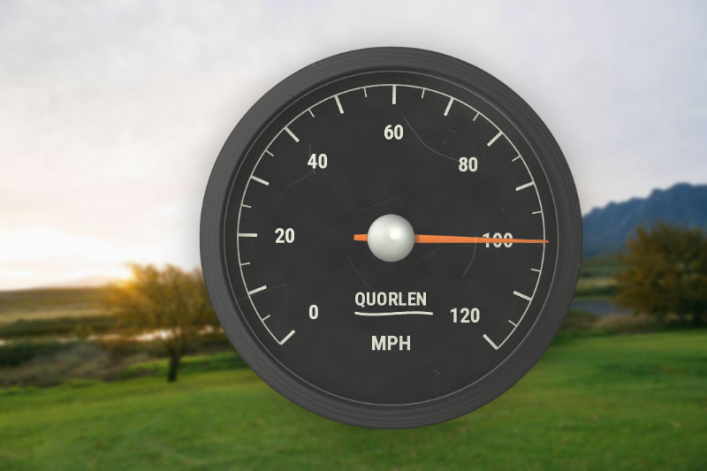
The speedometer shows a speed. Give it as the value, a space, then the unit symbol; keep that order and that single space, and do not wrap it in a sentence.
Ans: 100 mph
